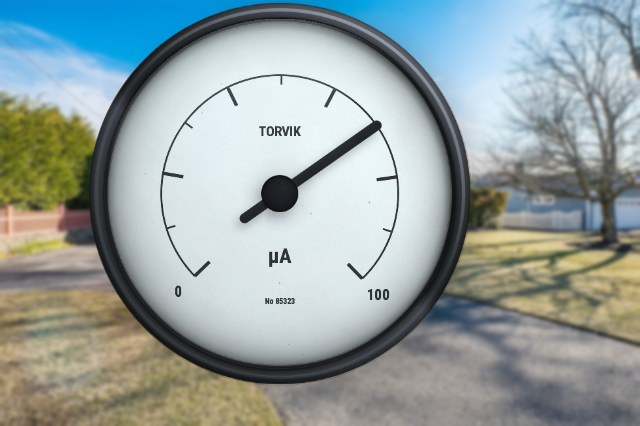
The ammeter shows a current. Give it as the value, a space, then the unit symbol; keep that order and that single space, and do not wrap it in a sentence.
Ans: 70 µA
